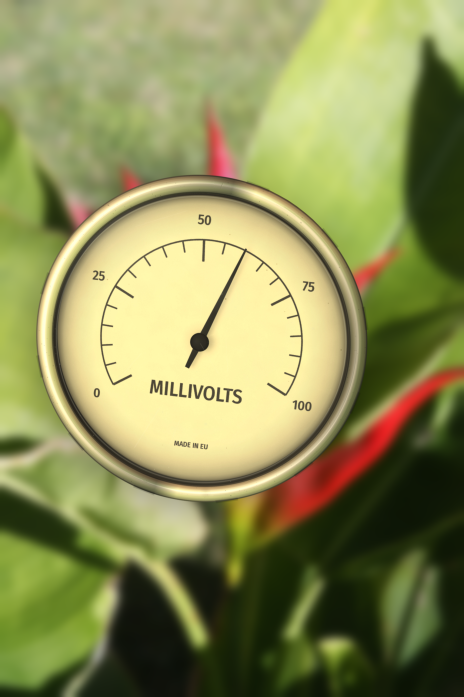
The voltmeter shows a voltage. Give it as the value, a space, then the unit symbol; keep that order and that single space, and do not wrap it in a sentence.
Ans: 60 mV
